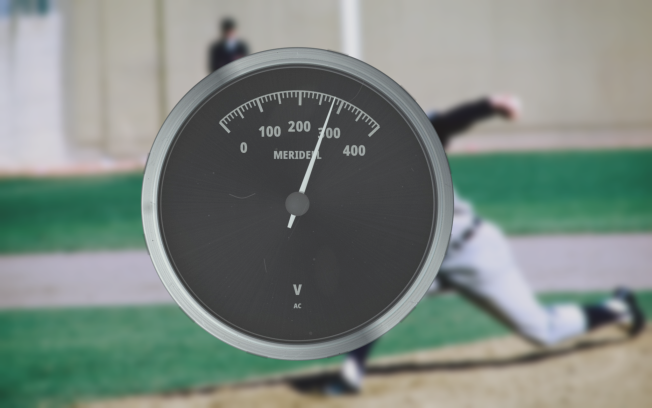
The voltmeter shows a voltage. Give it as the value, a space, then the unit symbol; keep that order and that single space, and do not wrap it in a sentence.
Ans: 280 V
